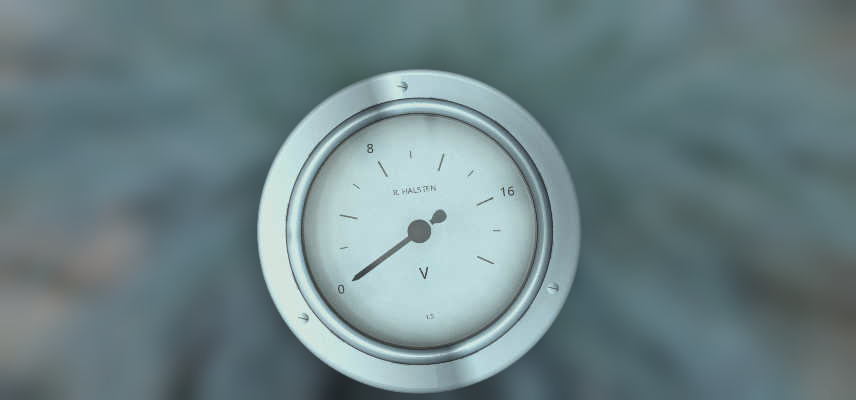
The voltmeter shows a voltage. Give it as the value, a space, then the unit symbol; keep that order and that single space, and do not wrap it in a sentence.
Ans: 0 V
